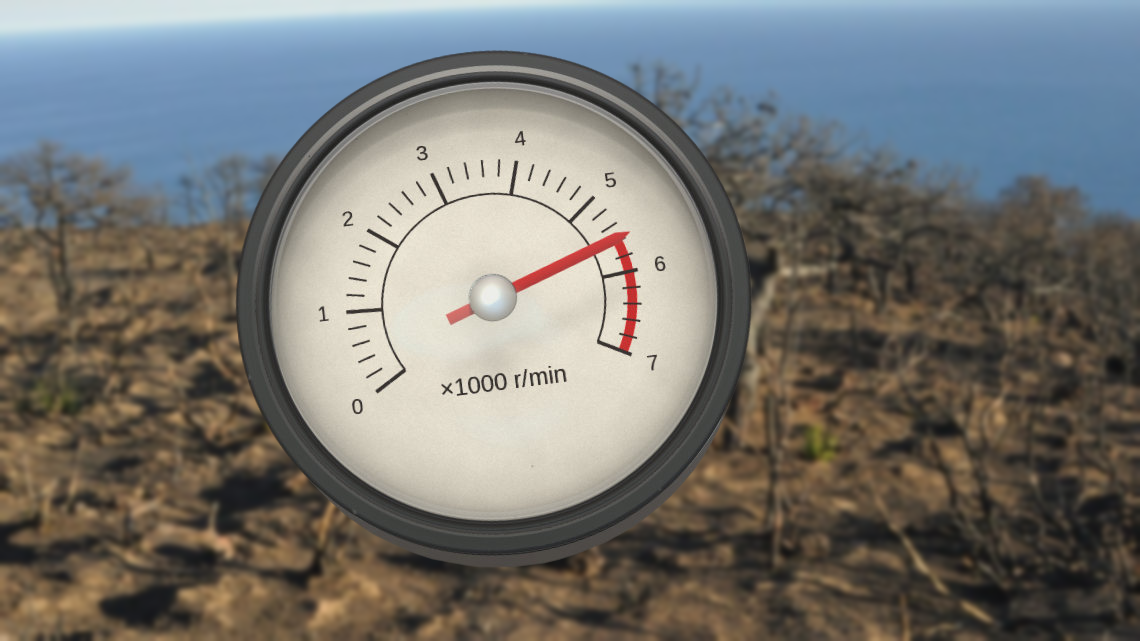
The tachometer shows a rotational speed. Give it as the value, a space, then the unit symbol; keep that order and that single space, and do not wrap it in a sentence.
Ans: 5600 rpm
